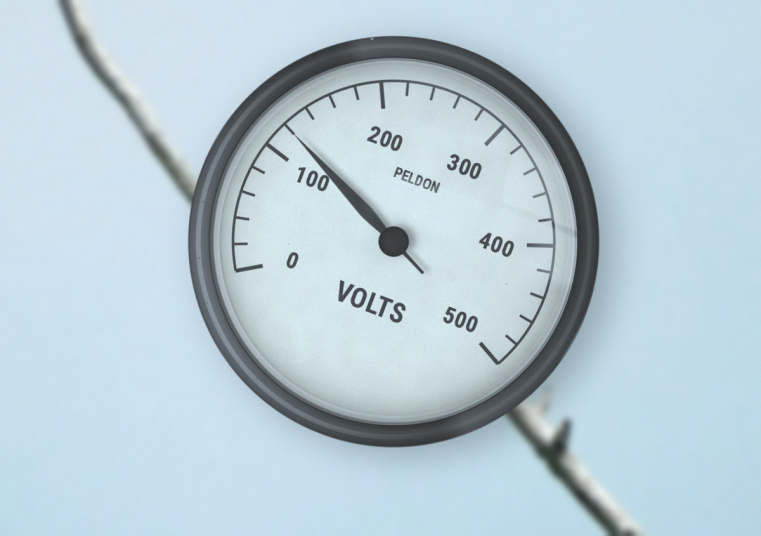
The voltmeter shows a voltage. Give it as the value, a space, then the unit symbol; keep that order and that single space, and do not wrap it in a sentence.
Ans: 120 V
